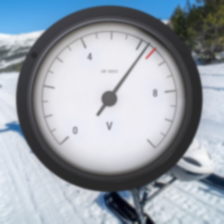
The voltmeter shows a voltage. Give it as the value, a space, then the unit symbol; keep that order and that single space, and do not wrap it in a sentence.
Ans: 6.25 V
